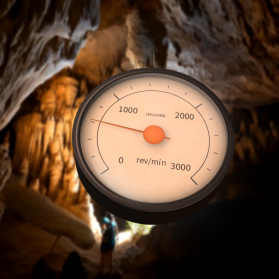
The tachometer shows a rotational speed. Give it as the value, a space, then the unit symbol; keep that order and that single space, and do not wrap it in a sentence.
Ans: 600 rpm
